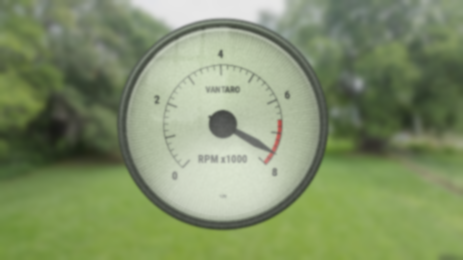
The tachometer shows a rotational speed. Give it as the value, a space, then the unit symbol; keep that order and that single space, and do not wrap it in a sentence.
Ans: 7600 rpm
